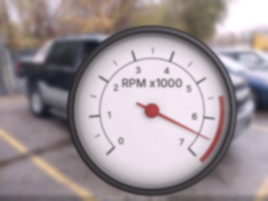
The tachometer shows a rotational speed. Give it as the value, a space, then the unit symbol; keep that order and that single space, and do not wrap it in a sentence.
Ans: 6500 rpm
